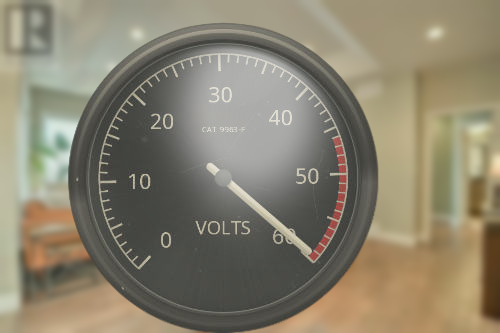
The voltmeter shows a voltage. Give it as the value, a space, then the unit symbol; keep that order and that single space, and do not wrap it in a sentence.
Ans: 59.5 V
